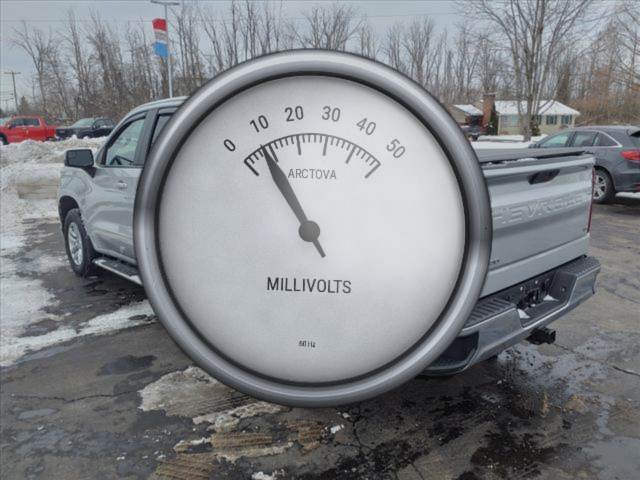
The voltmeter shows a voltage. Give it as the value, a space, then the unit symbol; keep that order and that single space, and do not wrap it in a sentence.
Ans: 8 mV
